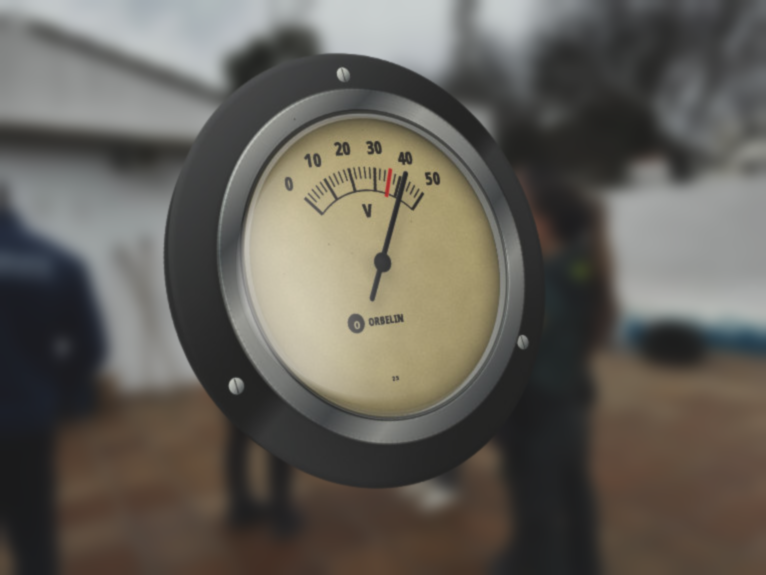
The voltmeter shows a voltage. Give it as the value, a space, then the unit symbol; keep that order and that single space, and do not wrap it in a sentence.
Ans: 40 V
